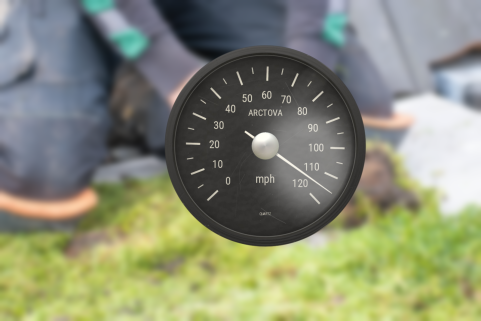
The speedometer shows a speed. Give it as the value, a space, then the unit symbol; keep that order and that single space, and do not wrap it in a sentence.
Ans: 115 mph
